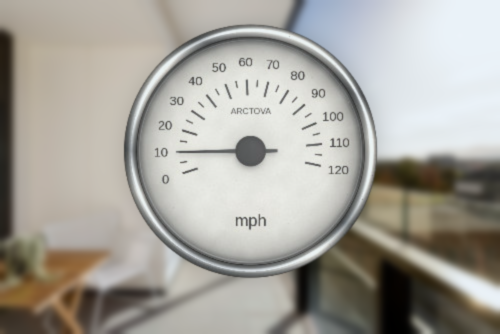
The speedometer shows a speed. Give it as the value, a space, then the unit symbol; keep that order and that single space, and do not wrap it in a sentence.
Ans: 10 mph
